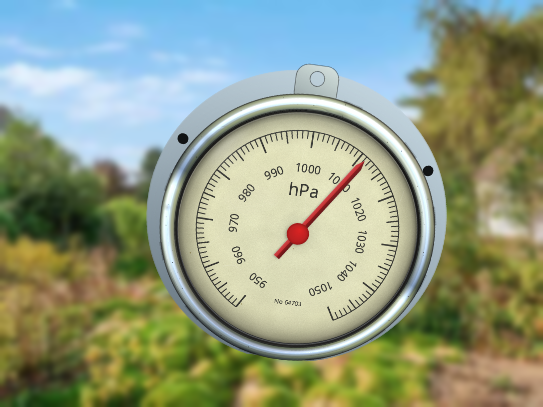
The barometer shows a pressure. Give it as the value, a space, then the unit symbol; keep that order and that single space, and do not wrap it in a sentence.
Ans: 1011 hPa
